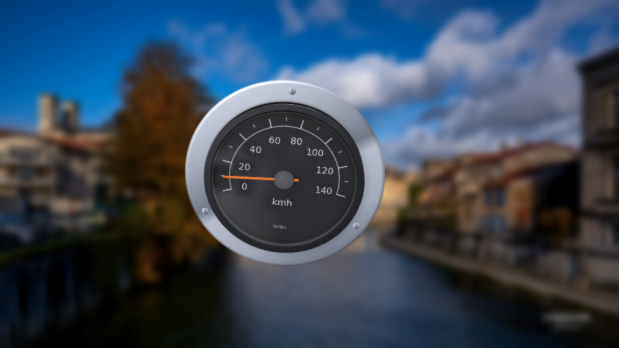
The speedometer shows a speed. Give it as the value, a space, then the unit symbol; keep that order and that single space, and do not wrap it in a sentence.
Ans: 10 km/h
